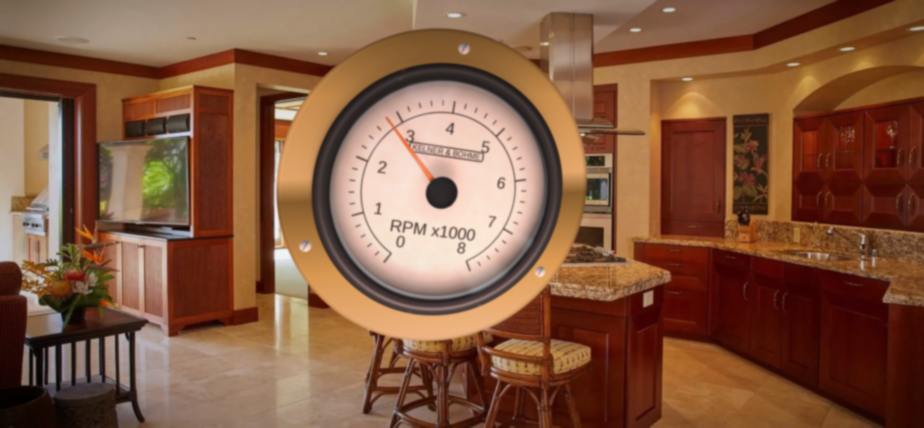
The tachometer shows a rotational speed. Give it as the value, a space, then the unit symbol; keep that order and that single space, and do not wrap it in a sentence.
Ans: 2800 rpm
